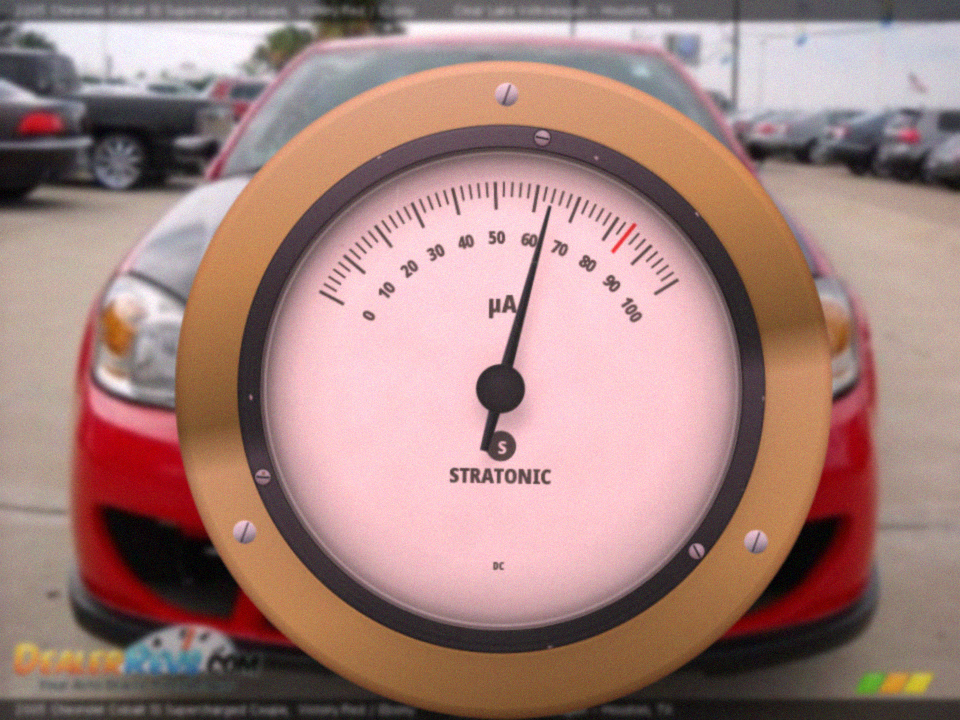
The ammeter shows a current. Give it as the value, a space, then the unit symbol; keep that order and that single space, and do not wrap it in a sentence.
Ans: 64 µA
